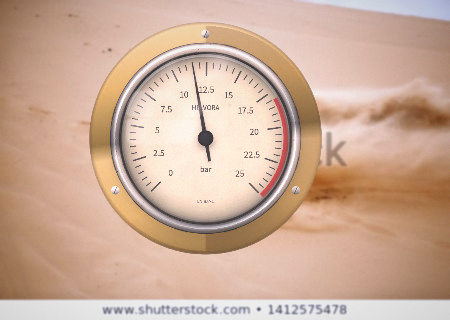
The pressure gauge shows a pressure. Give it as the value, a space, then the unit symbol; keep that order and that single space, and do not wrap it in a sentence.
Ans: 11.5 bar
